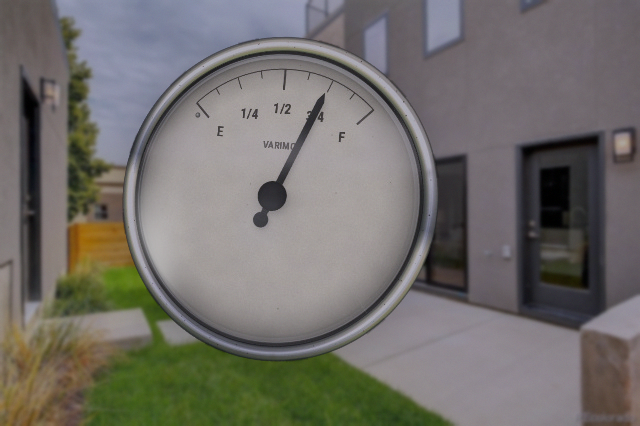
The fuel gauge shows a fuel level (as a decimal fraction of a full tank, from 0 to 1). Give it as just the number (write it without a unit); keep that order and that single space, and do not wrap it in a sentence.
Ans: 0.75
